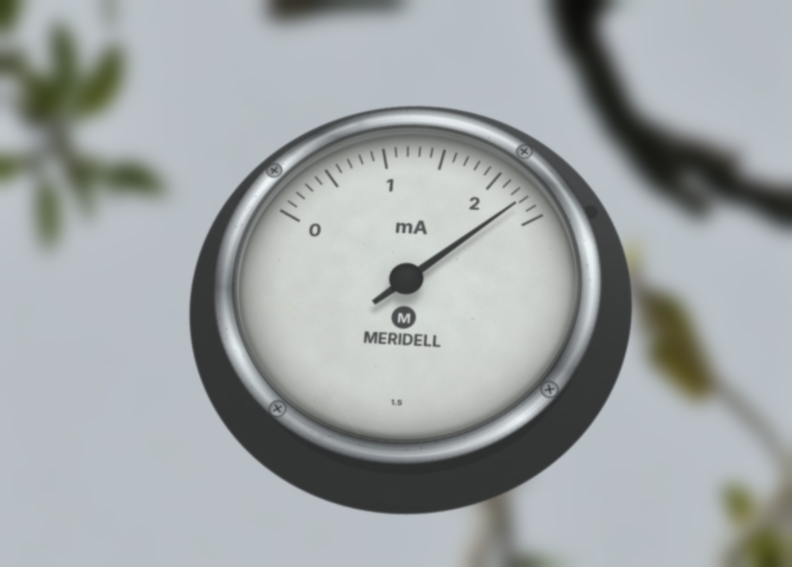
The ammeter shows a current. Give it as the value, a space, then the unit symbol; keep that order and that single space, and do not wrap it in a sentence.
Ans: 2.3 mA
